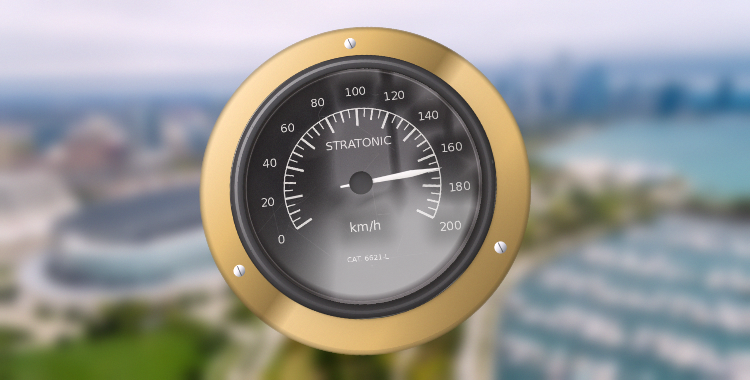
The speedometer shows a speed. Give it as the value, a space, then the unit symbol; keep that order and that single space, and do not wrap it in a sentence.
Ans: 170 km/h
